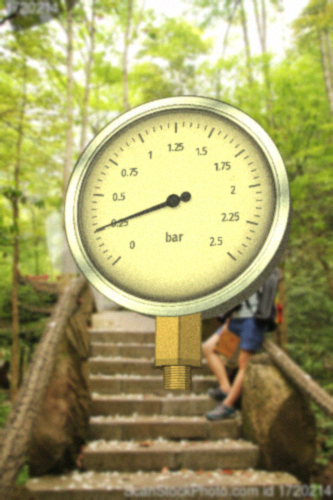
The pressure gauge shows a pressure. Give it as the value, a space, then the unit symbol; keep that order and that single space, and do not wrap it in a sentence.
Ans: 0.25 bar
